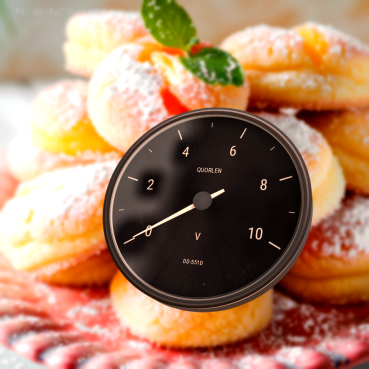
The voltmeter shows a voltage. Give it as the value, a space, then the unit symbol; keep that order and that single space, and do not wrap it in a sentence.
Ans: 0 V
